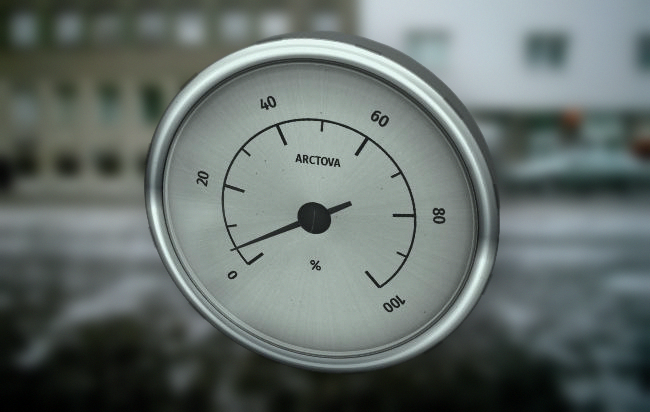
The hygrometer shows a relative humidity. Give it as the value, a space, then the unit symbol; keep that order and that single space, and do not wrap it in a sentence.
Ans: 5 %
